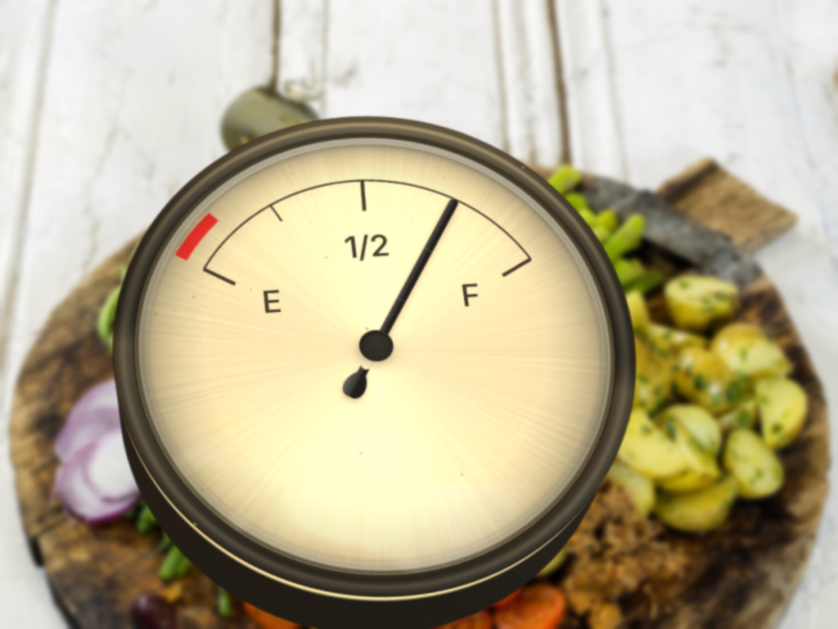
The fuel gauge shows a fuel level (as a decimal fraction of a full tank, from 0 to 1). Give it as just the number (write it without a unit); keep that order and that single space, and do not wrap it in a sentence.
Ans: 0.75
